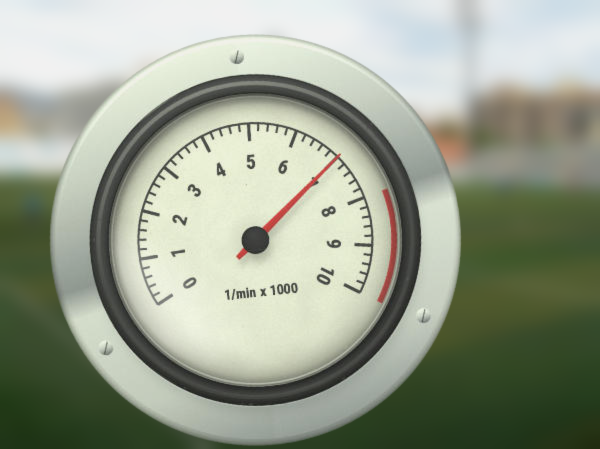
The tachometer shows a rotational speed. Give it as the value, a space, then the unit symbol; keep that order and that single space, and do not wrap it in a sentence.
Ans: 7000 rpm
